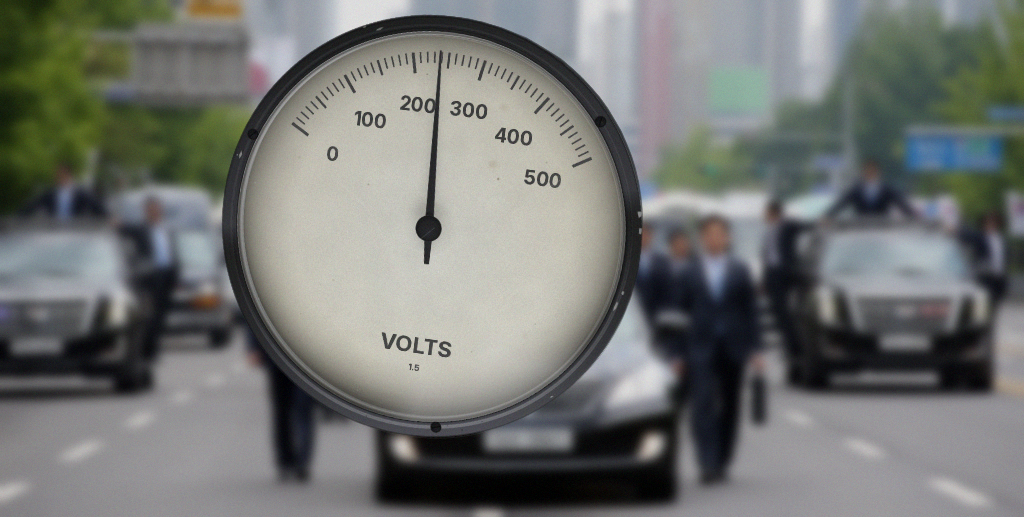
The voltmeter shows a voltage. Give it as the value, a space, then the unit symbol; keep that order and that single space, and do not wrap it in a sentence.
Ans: 240 V
